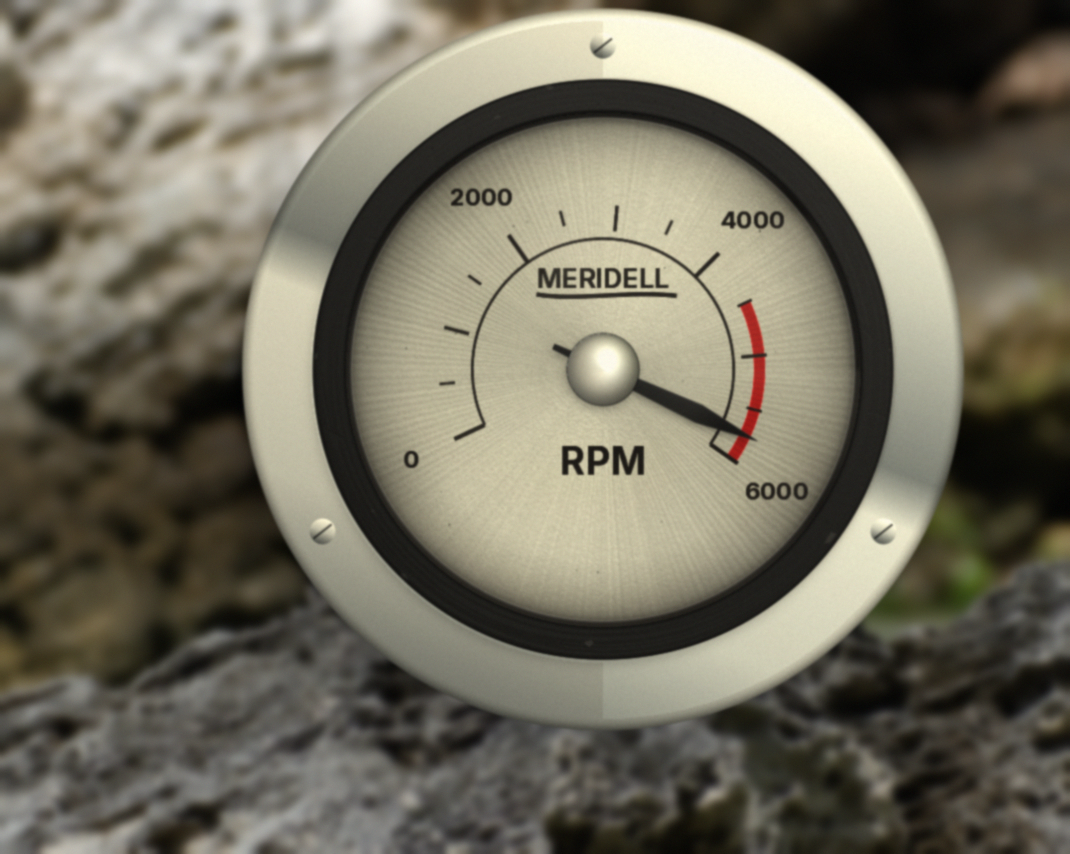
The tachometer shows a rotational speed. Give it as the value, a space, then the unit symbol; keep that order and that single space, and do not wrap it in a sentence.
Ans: 5750 rpm
